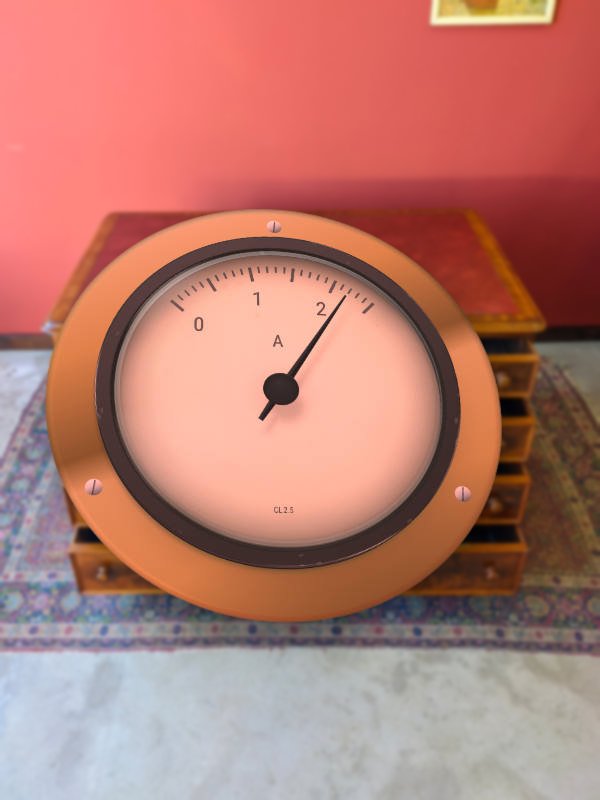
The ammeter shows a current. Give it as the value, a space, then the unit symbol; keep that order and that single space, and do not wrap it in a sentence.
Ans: 2.2 A
